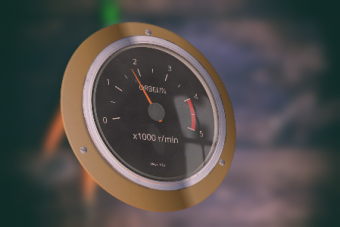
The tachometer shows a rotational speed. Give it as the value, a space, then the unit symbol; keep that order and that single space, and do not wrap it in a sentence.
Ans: 1750 rpm
